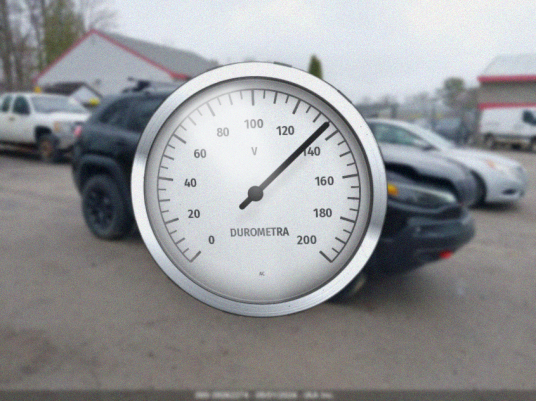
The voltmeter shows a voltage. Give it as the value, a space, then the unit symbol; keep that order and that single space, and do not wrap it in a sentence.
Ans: 135 V
